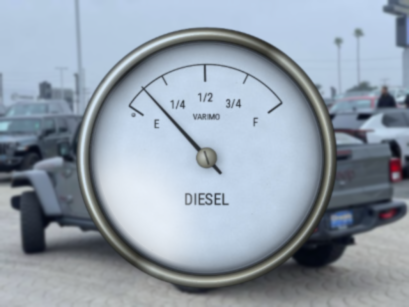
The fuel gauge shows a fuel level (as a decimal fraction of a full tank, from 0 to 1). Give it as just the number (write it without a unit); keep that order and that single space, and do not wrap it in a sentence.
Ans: 0.125
